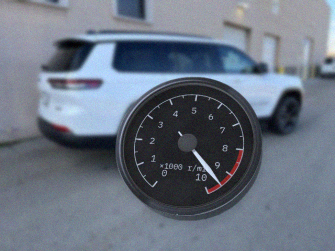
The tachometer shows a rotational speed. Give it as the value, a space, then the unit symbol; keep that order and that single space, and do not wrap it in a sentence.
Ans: 9500 rpm
